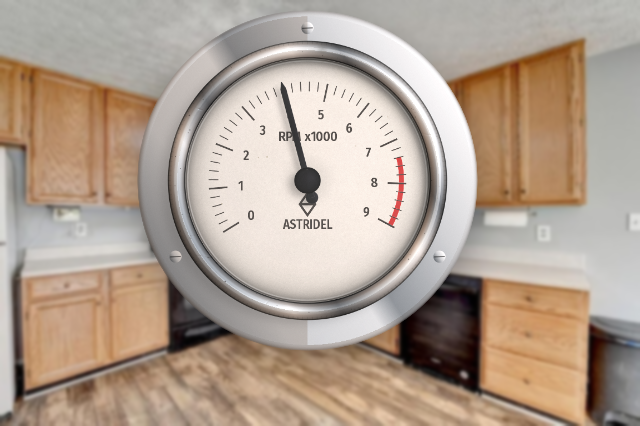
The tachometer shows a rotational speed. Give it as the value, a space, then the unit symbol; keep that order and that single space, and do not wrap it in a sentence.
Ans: 4000 rpm
